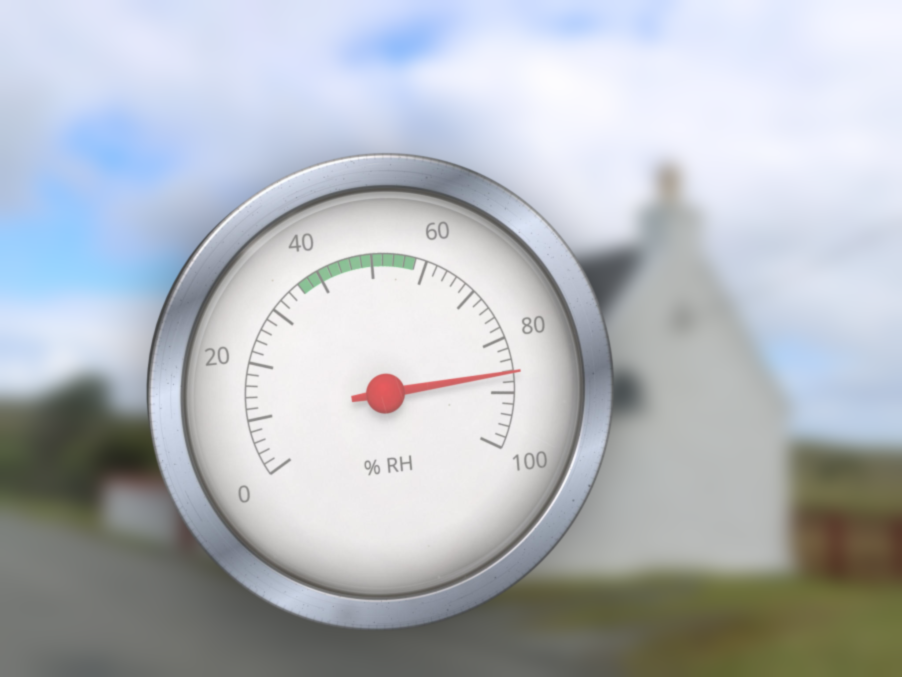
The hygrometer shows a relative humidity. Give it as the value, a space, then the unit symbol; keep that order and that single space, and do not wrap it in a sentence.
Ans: 86 %
